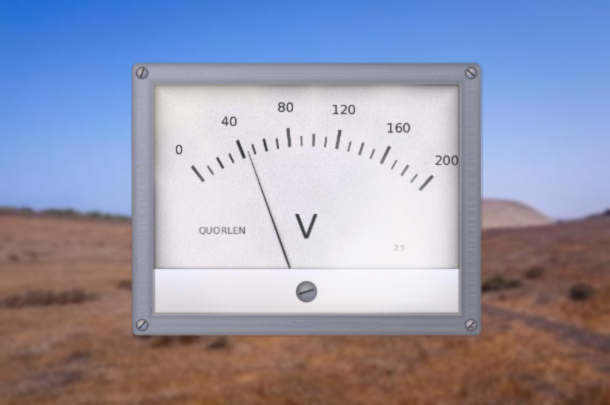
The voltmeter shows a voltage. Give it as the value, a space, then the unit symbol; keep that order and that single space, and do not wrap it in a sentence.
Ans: 45 V
